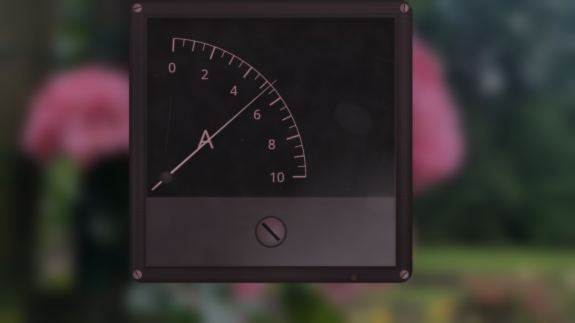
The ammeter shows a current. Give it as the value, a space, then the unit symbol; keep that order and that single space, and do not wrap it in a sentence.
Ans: 5.25 A
